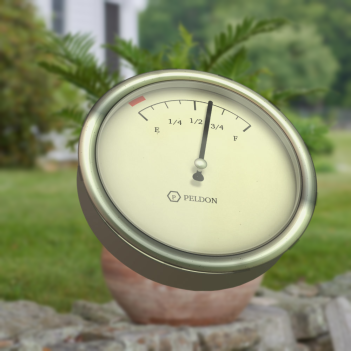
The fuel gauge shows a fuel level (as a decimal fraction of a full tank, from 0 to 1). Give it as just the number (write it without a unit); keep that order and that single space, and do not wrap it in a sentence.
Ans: 0.625
